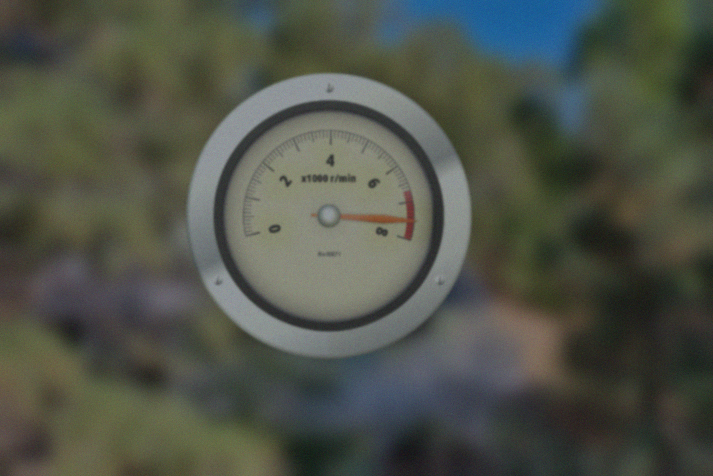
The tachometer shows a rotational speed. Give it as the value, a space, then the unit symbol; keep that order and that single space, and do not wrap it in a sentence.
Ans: 7500 rpm
